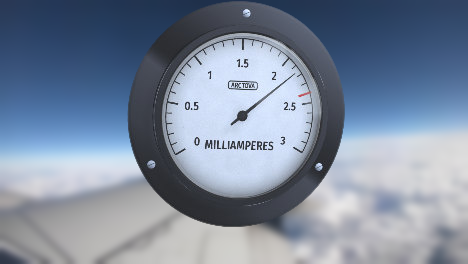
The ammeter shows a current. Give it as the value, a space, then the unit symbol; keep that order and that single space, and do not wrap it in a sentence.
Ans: 2.15 mA
